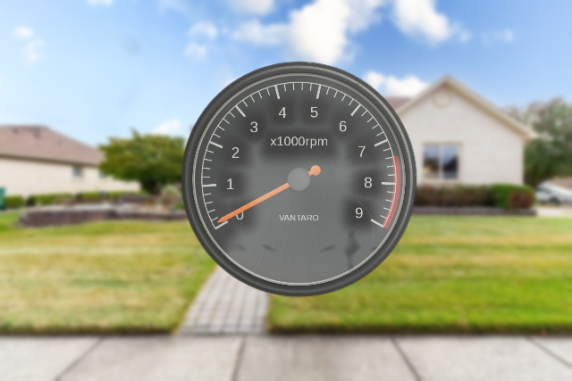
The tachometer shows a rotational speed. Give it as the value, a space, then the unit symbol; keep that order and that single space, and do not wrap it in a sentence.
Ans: 100 rpm
